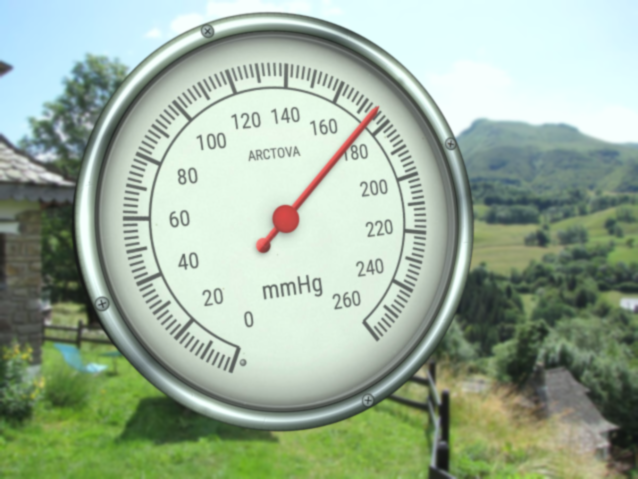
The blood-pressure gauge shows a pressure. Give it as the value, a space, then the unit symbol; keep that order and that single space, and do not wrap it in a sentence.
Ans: 174 mmHg
